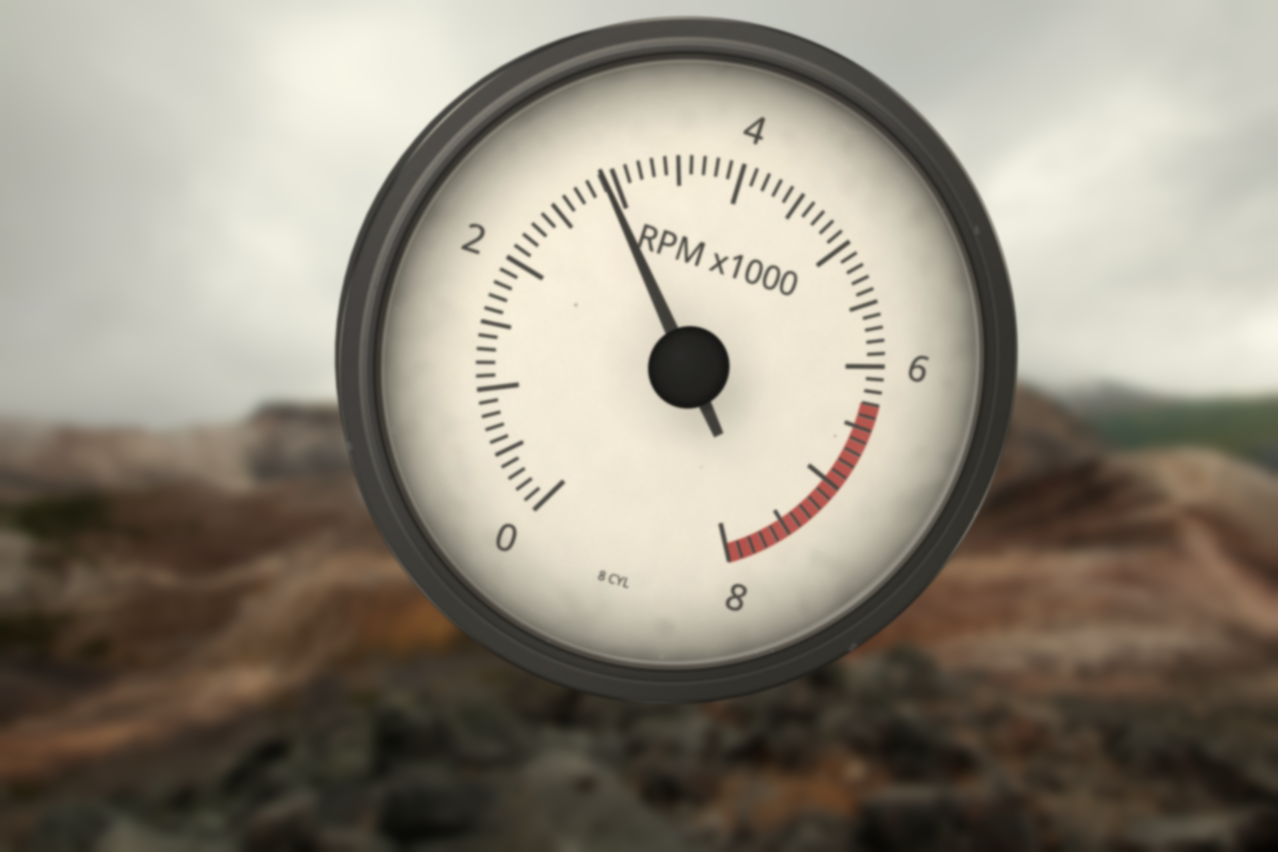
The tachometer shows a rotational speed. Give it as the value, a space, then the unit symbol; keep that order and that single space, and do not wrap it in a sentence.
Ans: 2900 rpm
